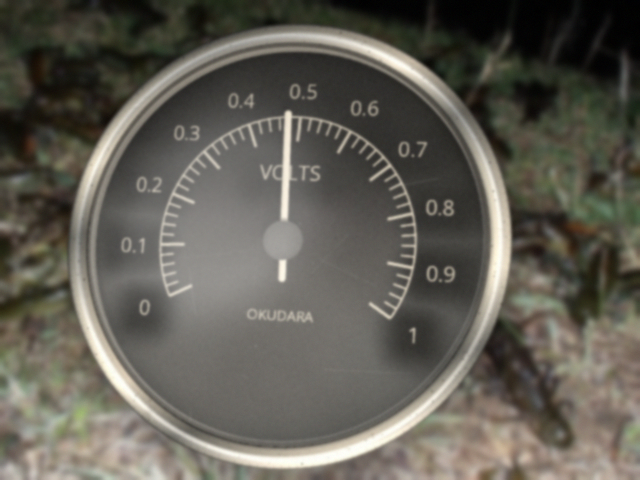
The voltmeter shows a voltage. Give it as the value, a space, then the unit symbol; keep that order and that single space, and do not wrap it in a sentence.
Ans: 0.48 V
